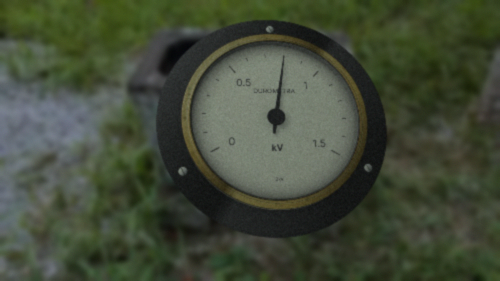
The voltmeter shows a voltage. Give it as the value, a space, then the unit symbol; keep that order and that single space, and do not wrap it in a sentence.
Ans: 0.8 kV
